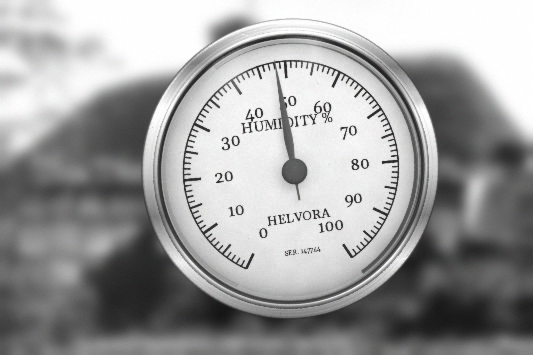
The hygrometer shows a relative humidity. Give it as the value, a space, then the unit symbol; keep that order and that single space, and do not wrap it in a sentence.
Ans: 48 %
